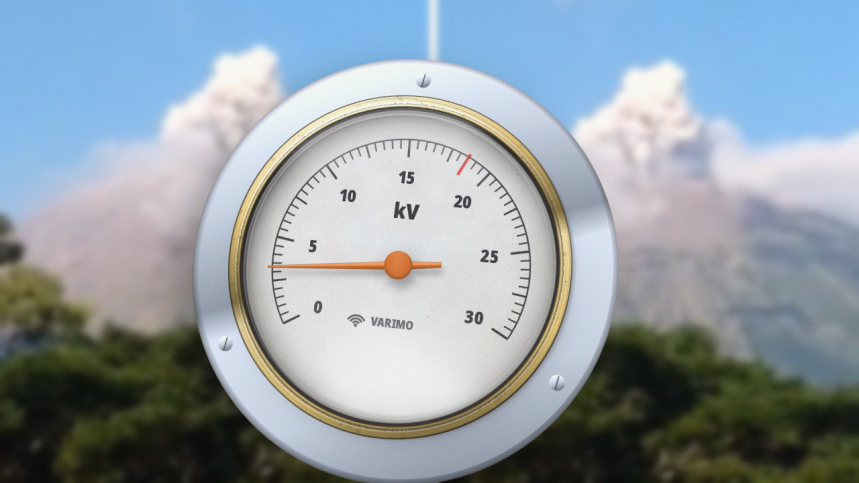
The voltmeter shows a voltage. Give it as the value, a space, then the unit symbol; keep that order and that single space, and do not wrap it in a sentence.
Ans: 3.25 kV
